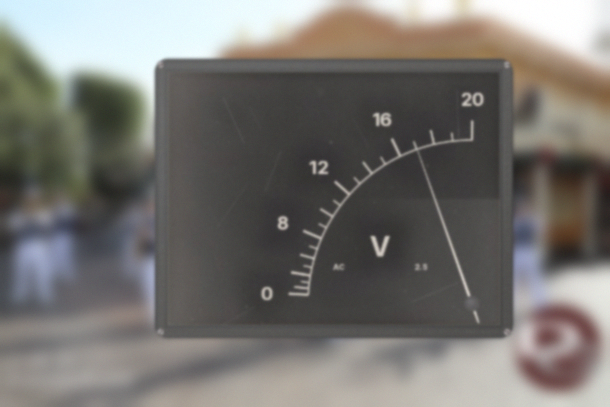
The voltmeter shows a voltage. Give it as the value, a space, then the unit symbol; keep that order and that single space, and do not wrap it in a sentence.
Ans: 17 V
